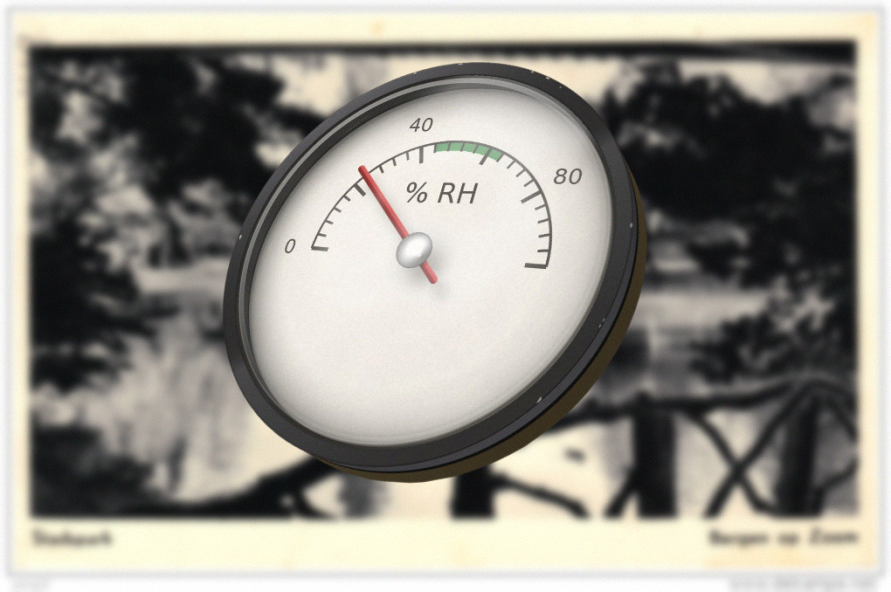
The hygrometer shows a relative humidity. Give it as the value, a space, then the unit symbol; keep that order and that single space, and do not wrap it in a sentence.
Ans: 24 %
